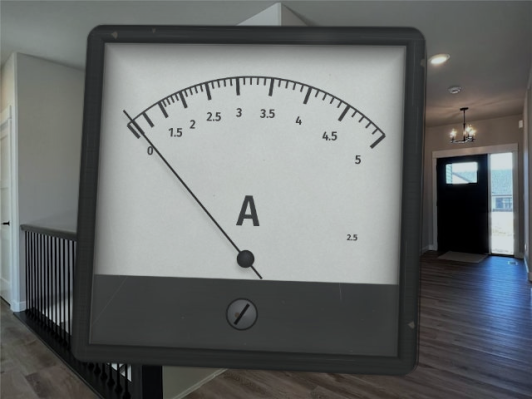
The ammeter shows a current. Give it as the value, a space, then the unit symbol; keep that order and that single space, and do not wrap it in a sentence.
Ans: 0.5 A
